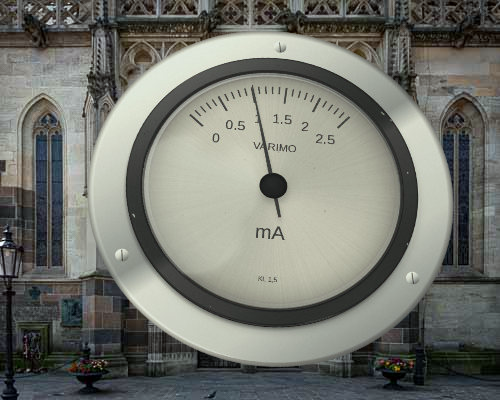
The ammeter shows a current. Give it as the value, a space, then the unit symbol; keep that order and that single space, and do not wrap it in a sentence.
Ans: 1 mA
